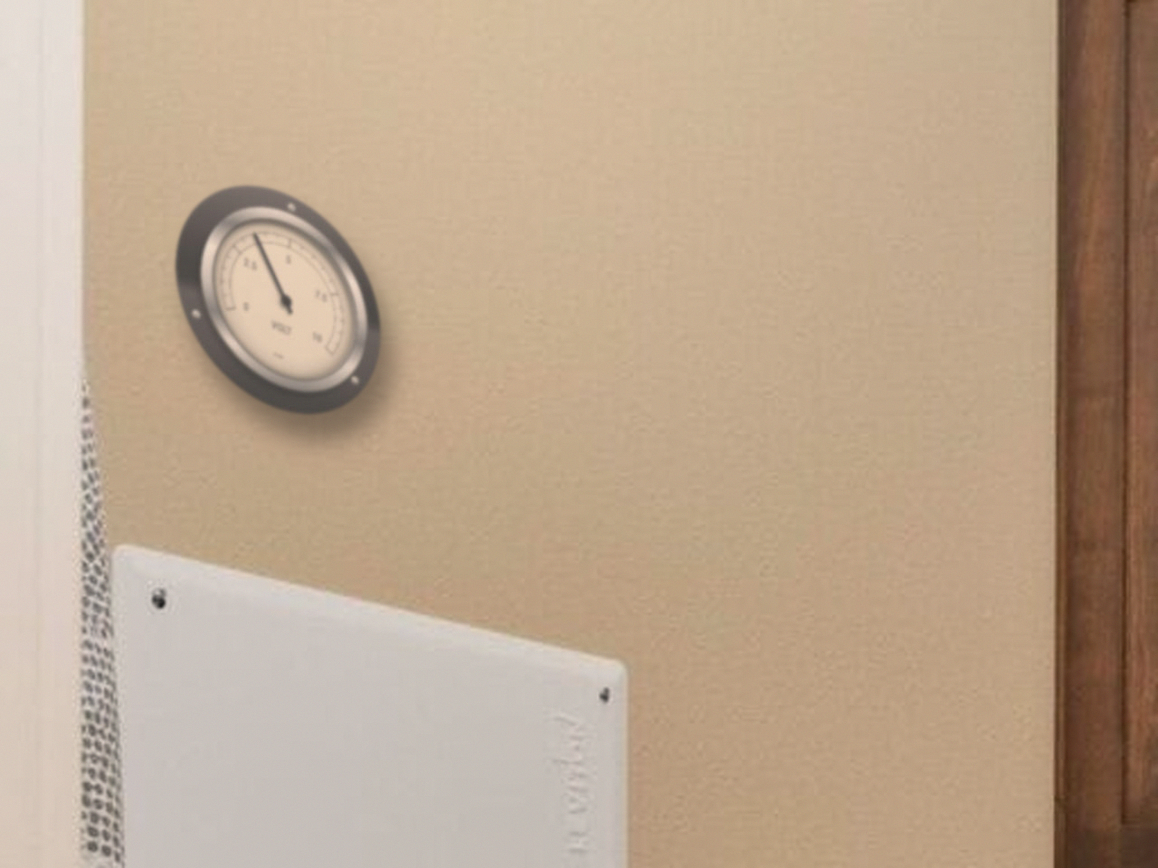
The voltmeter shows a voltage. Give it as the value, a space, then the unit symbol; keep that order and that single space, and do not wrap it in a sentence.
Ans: 3.5 V
